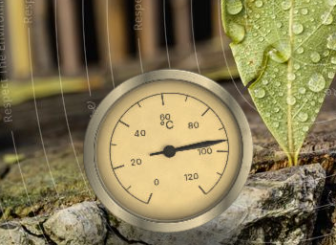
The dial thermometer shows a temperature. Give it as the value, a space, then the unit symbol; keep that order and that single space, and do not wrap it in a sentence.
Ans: 95 °C
